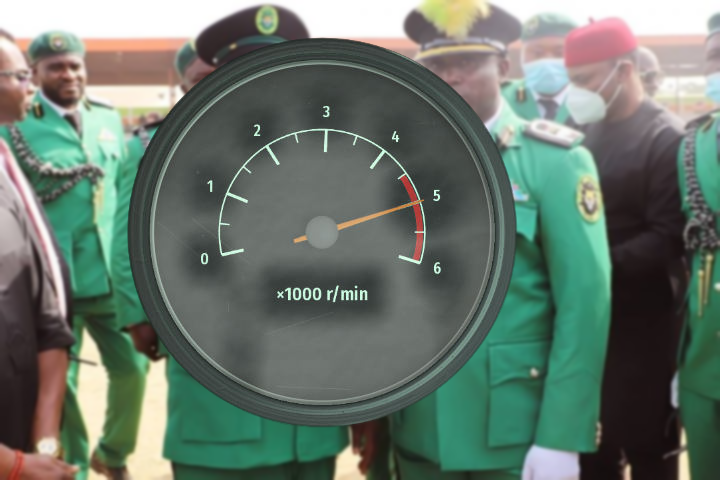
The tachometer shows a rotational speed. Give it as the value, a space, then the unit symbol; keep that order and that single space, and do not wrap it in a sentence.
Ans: 5000 rpm
